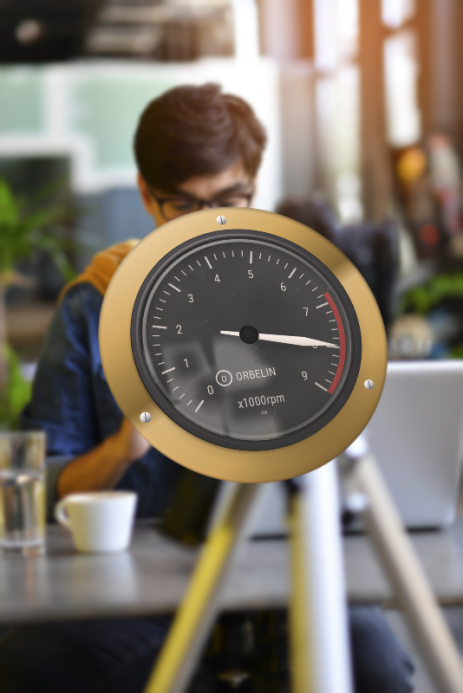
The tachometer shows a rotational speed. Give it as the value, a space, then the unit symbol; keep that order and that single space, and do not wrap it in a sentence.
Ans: 8000 rpm
